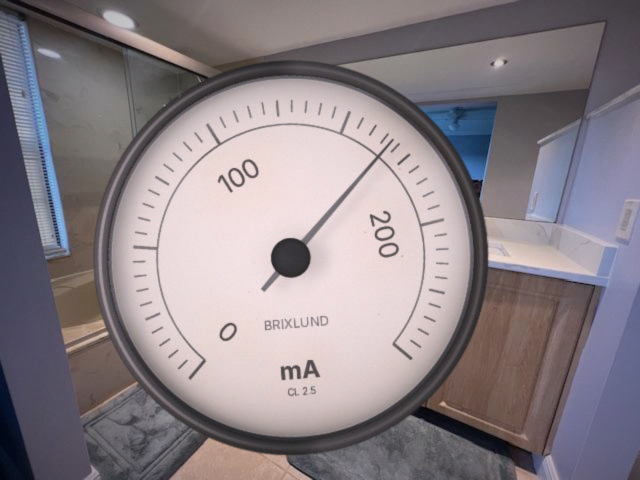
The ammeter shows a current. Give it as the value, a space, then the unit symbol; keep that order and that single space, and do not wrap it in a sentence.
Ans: 167.5 mA
